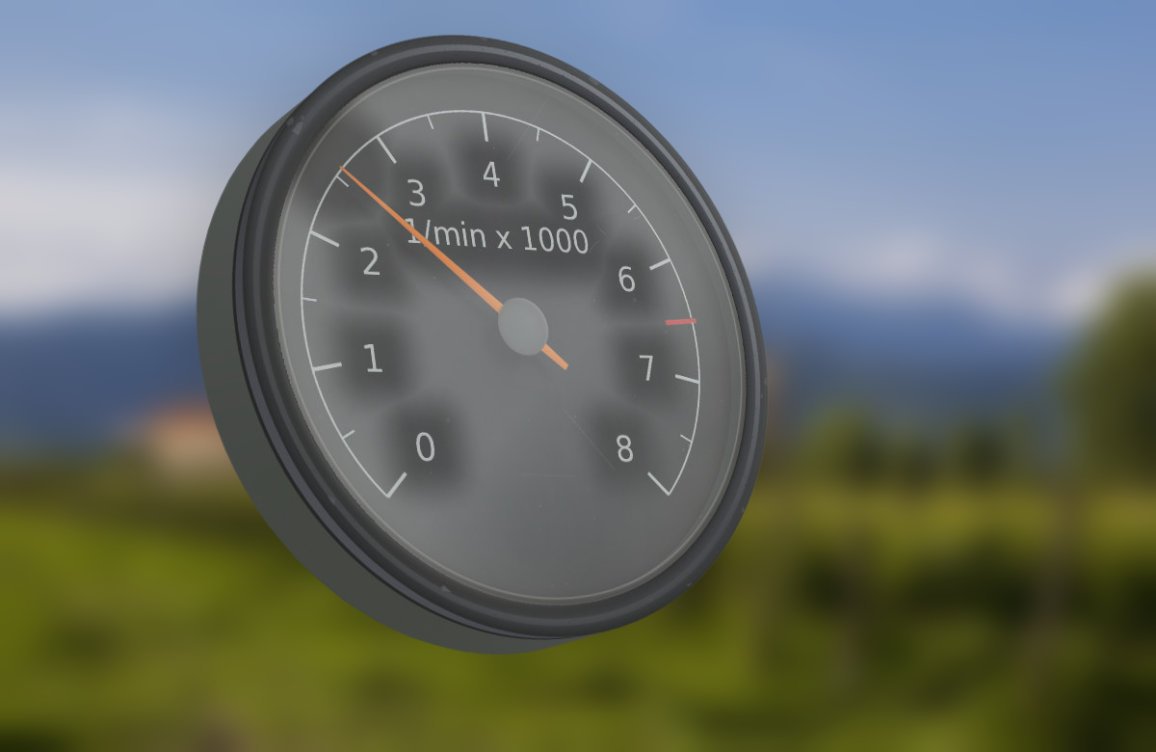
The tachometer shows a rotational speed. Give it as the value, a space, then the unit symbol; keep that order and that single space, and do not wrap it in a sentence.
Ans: 2500 rpm
